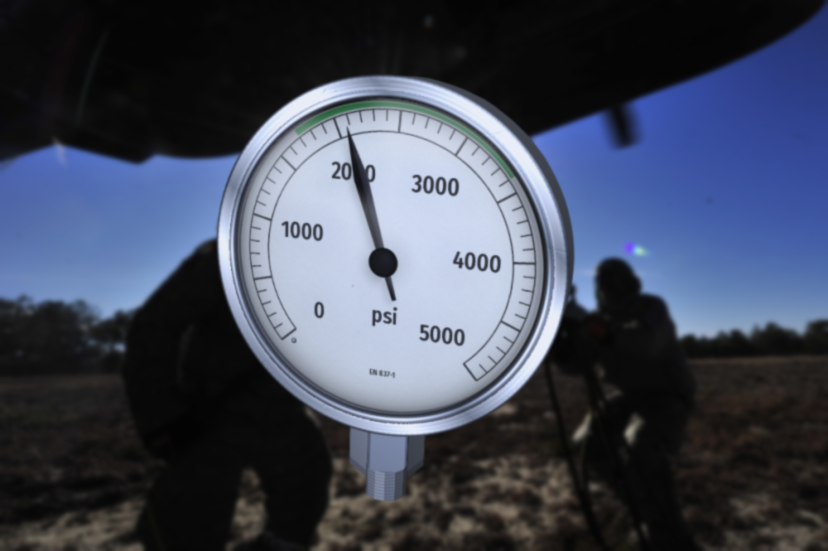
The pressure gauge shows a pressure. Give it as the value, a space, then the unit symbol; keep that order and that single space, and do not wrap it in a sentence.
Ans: 2100 psi
